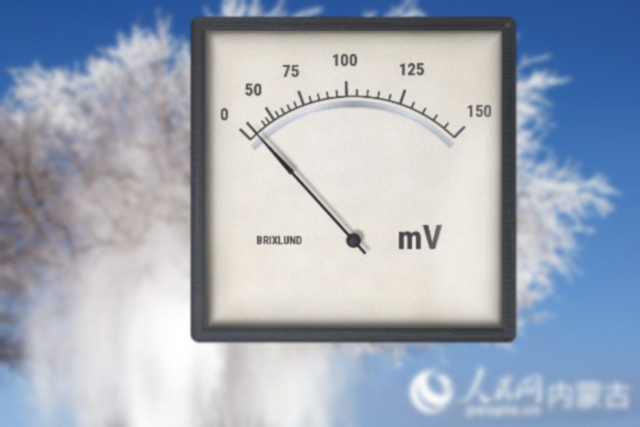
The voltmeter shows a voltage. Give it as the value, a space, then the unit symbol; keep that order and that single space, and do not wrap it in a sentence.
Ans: 25 mV
